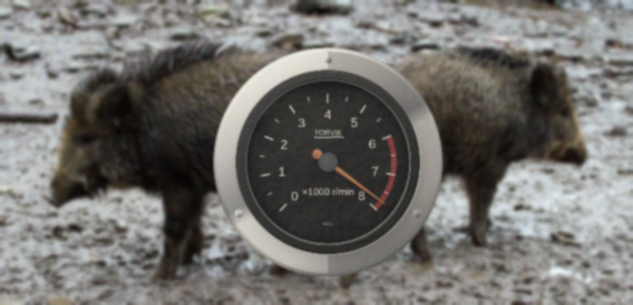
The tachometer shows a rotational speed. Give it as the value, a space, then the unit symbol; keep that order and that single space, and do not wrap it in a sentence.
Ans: 7750 rpm
